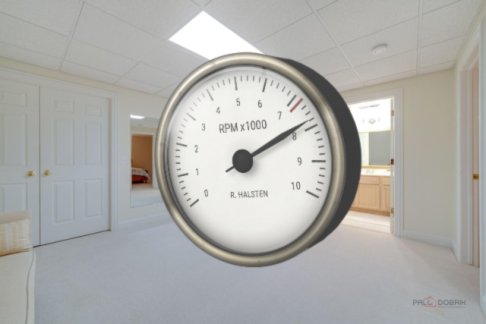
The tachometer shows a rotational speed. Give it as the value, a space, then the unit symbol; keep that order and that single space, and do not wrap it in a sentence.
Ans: 7800 rpm
